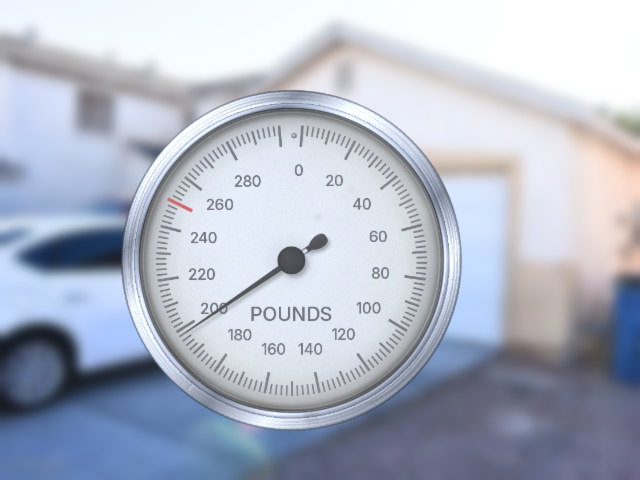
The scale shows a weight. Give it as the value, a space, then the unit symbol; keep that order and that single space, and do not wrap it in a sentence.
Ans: 198 lb
